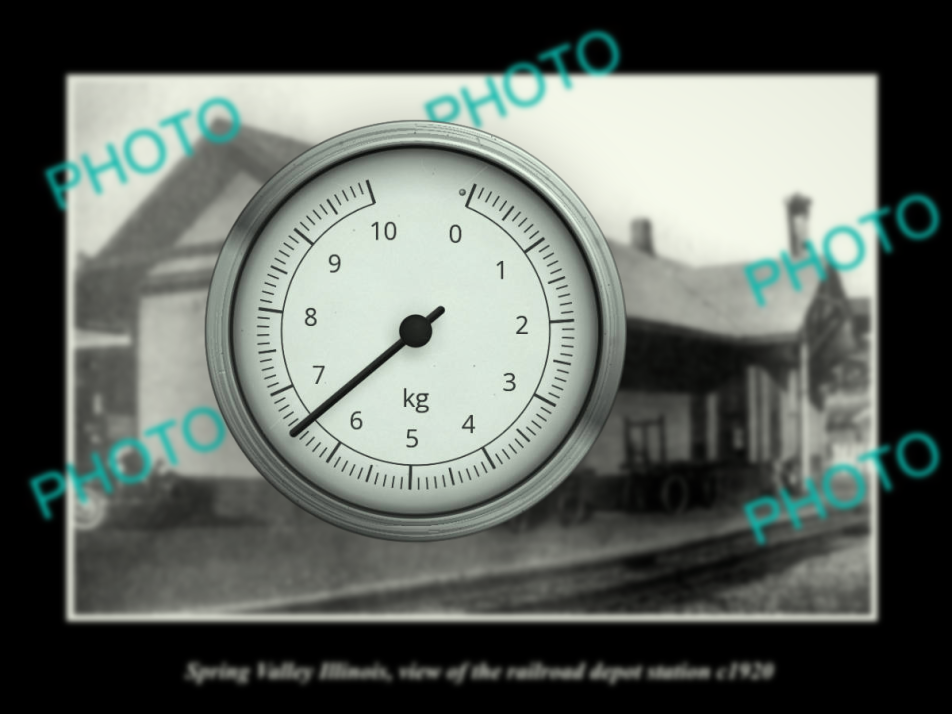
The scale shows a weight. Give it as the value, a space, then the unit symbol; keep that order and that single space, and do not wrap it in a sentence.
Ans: 6.5 kg
